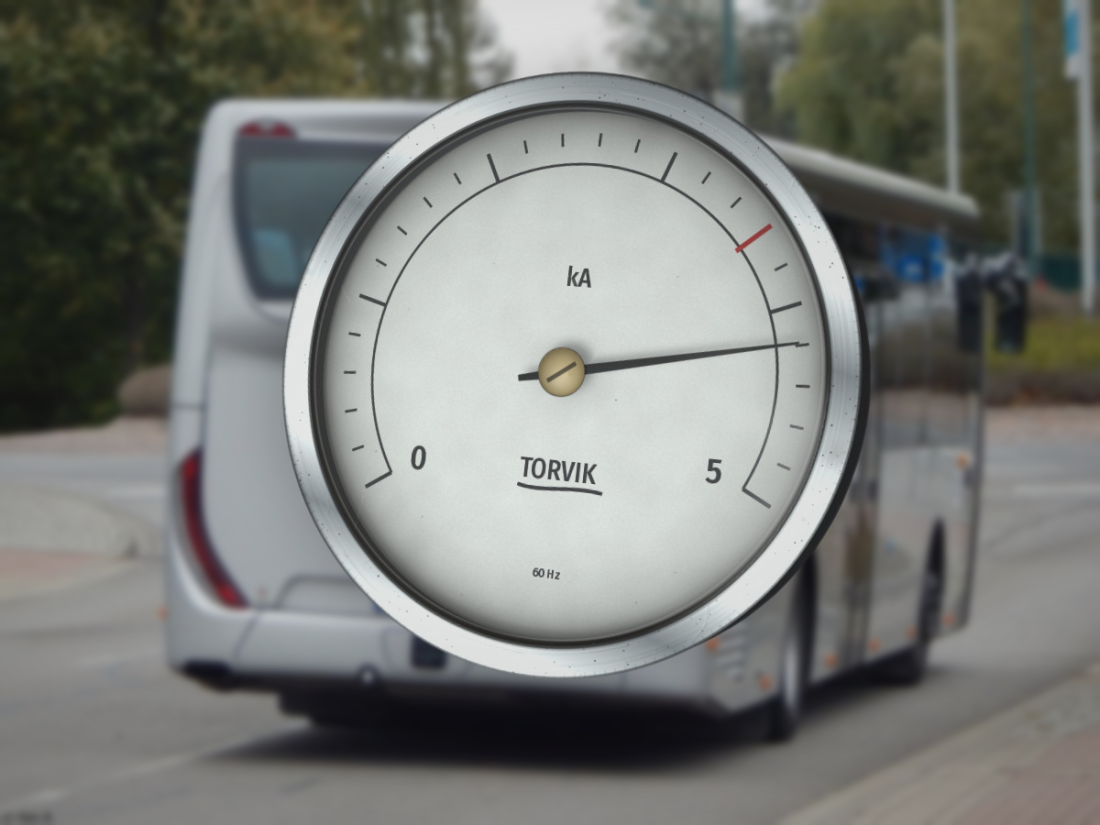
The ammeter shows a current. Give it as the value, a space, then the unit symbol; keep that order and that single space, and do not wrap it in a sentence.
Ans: 4.2 kA
